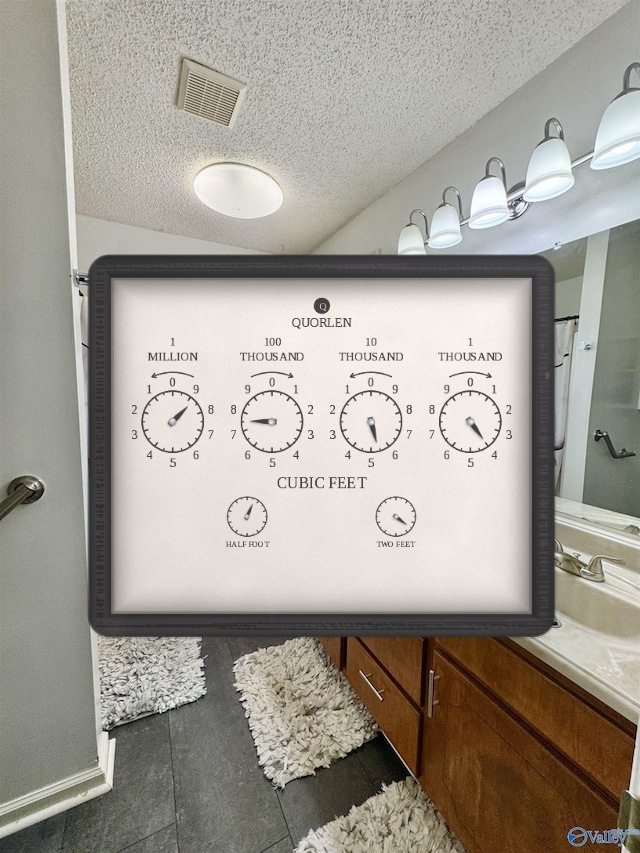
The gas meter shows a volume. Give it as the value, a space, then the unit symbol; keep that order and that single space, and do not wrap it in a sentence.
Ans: 875400 ft³
